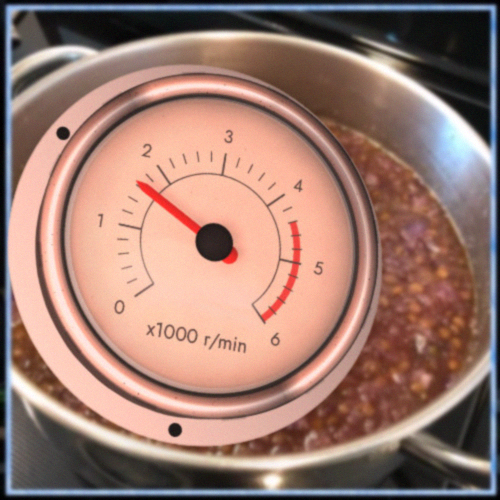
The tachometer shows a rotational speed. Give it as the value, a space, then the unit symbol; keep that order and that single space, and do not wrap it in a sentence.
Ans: 1600 rpm
